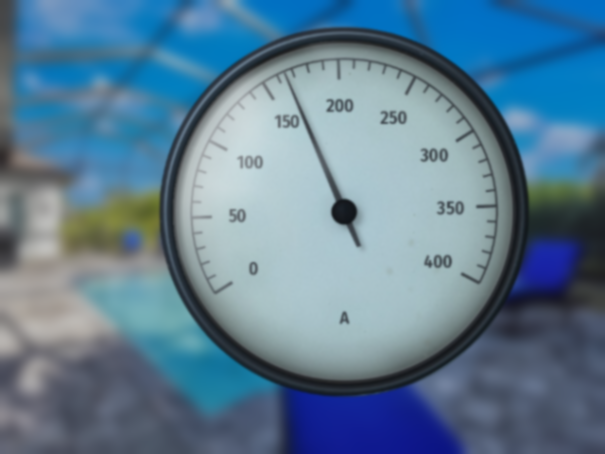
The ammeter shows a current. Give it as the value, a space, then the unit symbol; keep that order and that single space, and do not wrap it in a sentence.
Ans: 165 A
